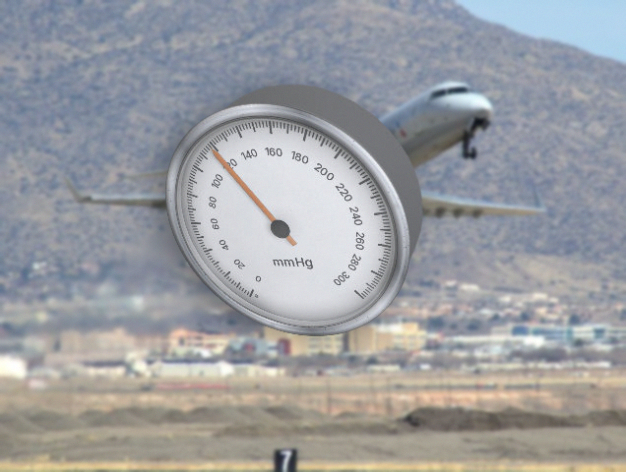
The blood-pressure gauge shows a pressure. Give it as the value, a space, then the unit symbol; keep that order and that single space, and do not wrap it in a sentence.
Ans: 120 mmHg
